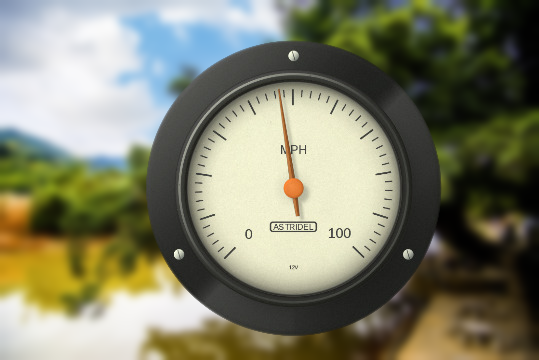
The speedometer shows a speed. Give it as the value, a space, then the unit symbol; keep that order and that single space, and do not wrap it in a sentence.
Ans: 47 mph
